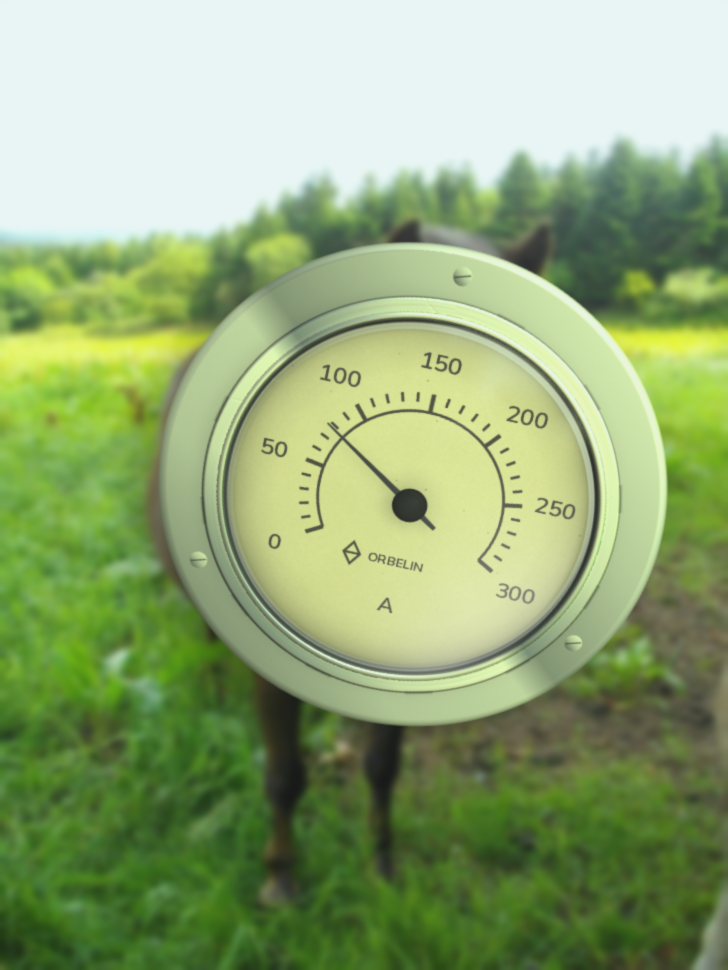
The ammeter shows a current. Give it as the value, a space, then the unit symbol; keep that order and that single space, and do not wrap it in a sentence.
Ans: 80 A
